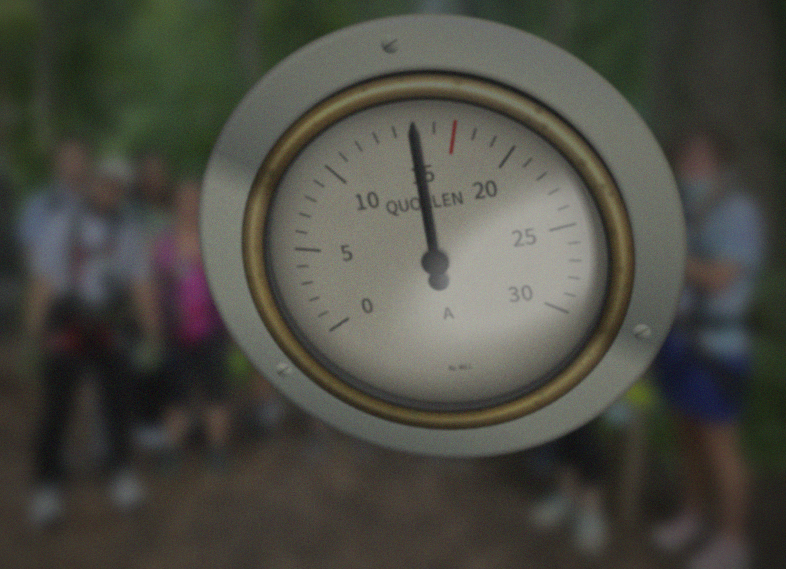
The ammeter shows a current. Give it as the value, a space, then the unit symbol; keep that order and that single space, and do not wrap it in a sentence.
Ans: 15 A
